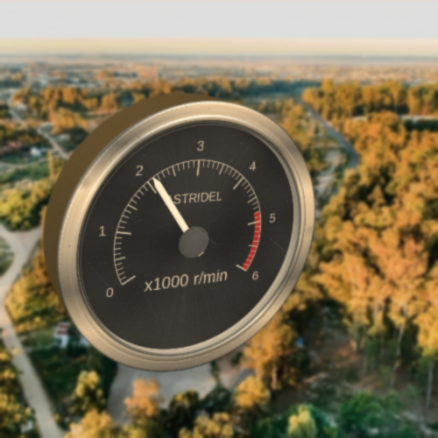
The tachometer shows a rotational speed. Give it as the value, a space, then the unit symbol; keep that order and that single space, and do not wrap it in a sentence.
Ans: 2100 rpm
